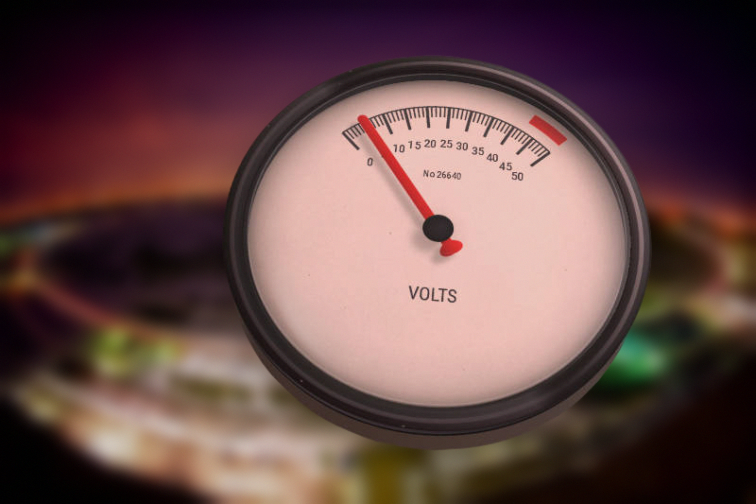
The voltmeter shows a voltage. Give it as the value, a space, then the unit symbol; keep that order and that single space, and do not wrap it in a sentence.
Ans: 5 V
